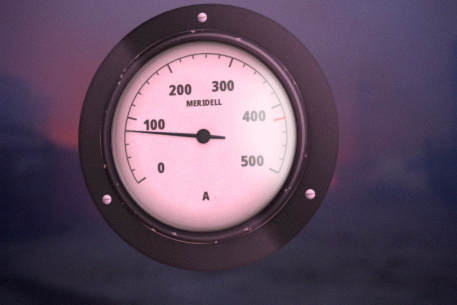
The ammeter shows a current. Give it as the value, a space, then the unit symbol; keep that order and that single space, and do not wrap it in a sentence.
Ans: 80 A
